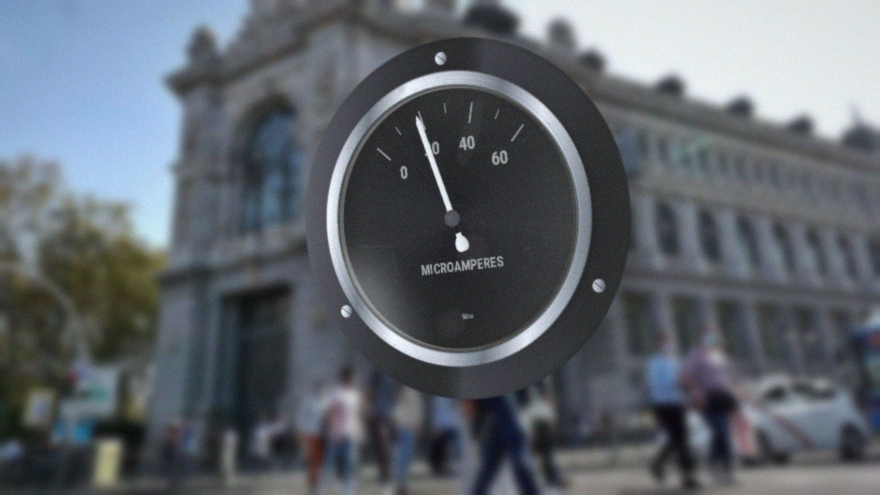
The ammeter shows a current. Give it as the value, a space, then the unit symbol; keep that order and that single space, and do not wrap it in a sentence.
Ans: 20 µA
